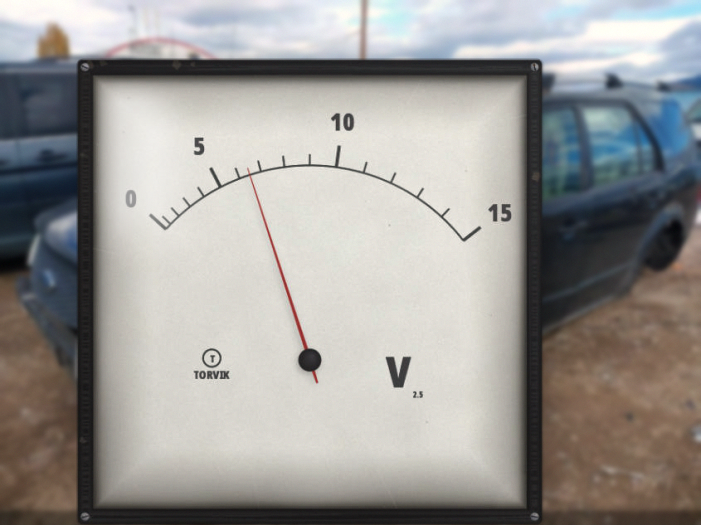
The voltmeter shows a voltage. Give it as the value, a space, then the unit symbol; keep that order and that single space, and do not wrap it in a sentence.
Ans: 6.5 V
